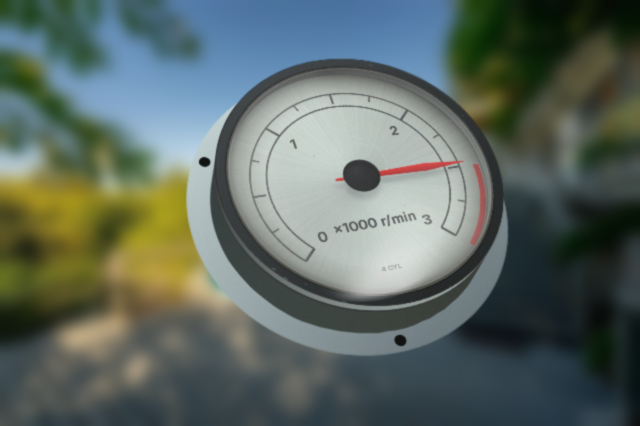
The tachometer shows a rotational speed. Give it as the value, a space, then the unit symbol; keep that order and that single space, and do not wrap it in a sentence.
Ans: 2500 rpm
